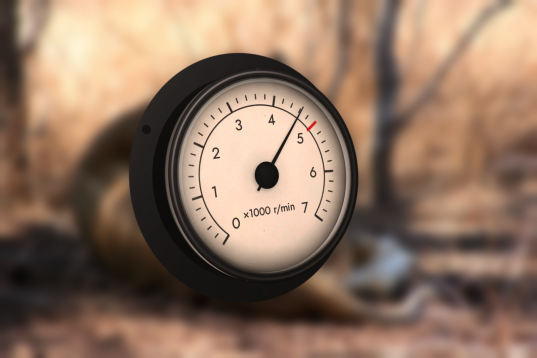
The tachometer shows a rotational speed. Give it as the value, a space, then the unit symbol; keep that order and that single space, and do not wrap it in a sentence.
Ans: 4600 rpm
